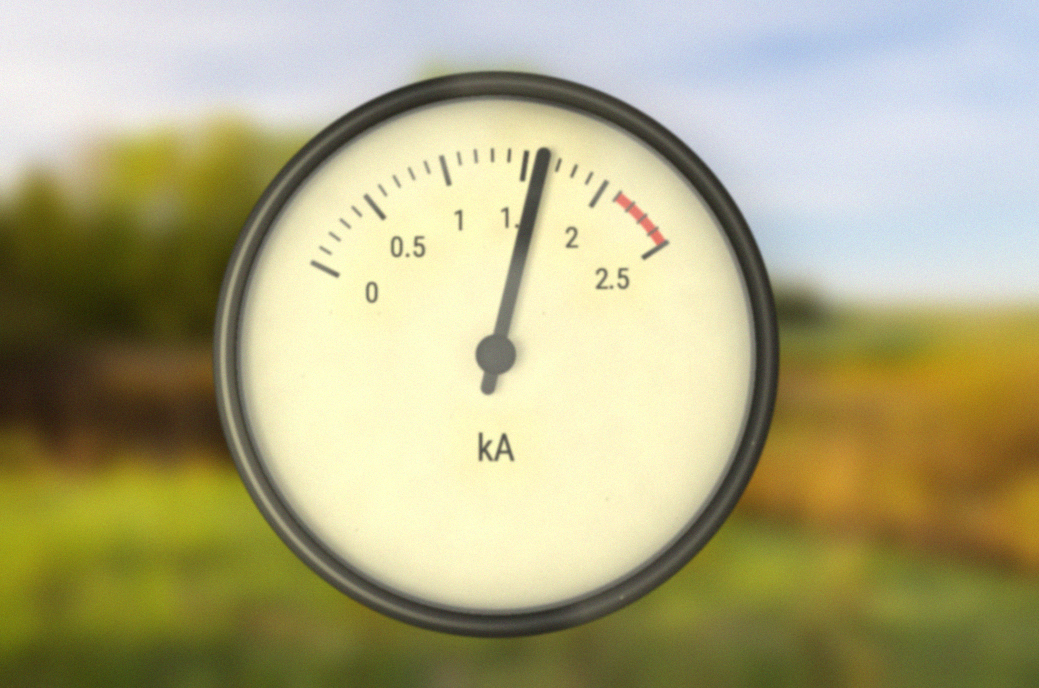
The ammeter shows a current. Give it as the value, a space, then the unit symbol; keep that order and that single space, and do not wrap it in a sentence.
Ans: 1.6 kA
